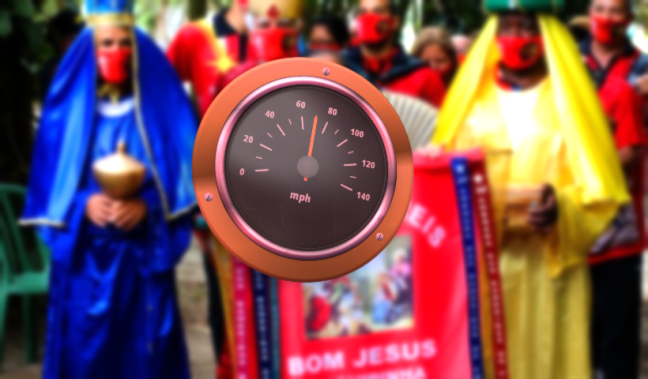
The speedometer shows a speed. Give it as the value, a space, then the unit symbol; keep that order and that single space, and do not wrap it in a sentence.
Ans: 70 mph
